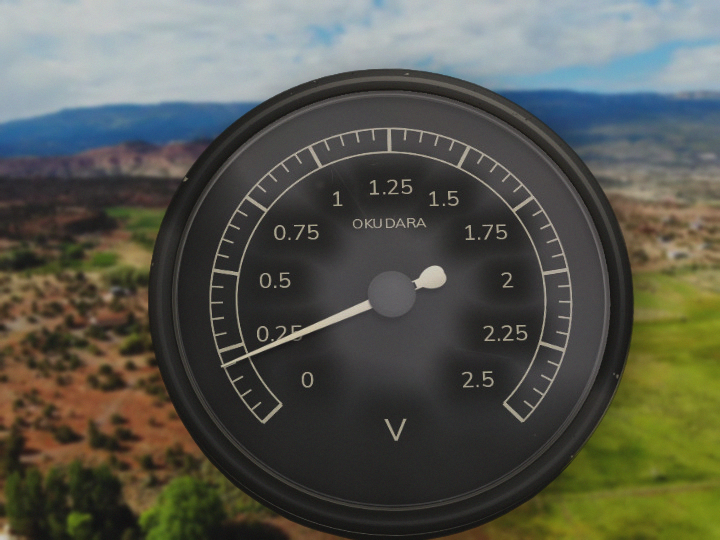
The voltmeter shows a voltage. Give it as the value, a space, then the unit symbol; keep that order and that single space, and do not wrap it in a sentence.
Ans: 0.2 V
